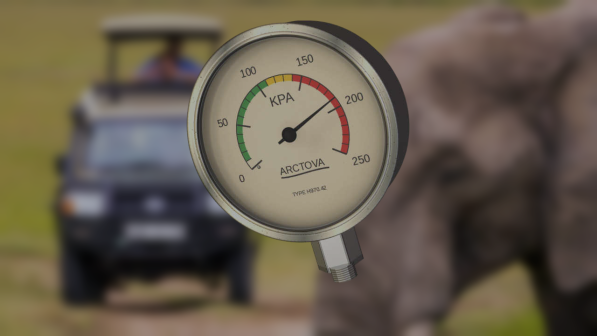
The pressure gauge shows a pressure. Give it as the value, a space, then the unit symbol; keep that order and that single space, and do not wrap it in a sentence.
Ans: 190 kPa
